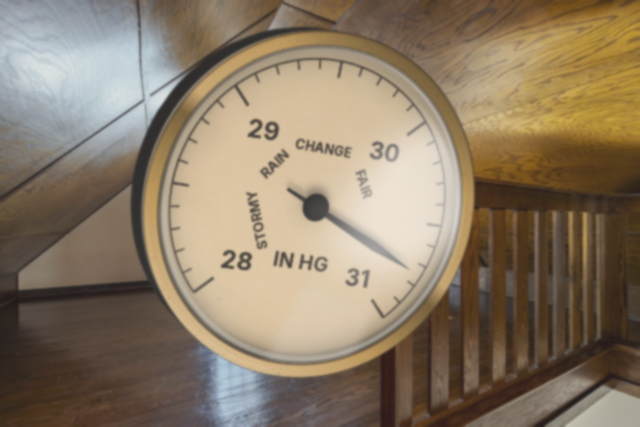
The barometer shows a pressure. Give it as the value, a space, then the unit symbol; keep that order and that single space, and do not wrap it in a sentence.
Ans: 30.75 inHg
